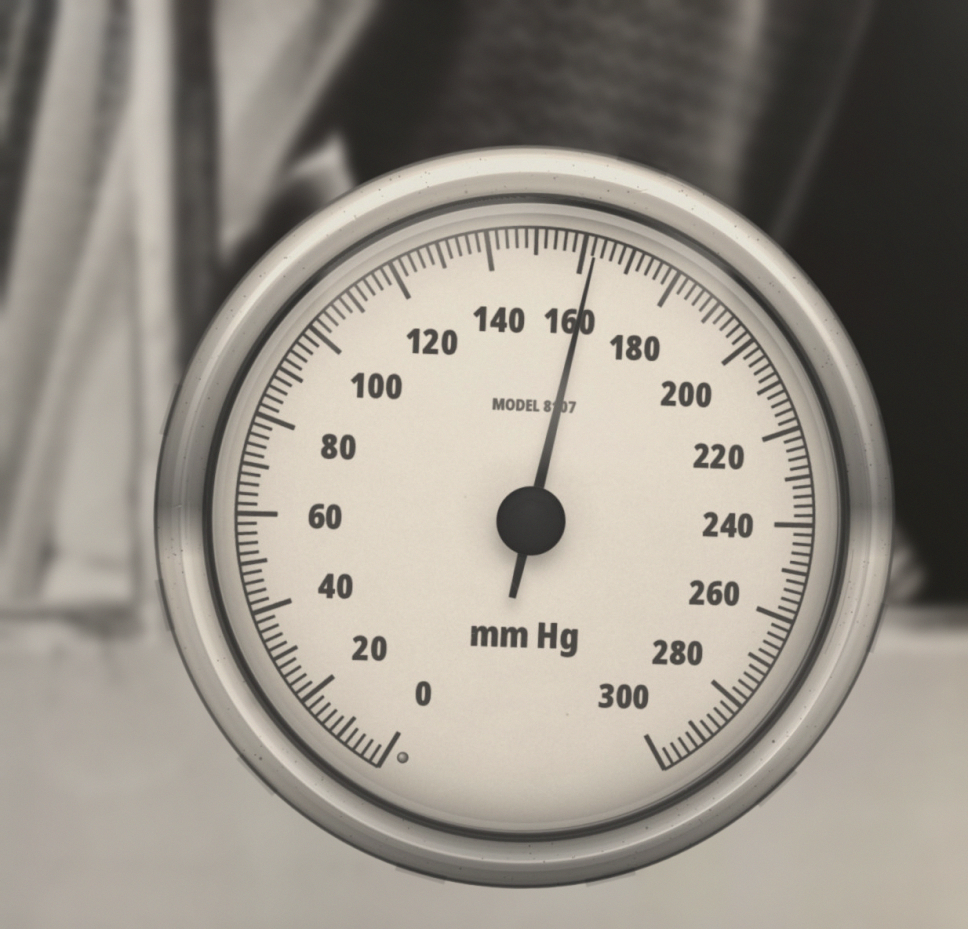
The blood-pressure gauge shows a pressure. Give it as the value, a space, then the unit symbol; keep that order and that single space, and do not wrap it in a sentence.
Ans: 162 mmHg
